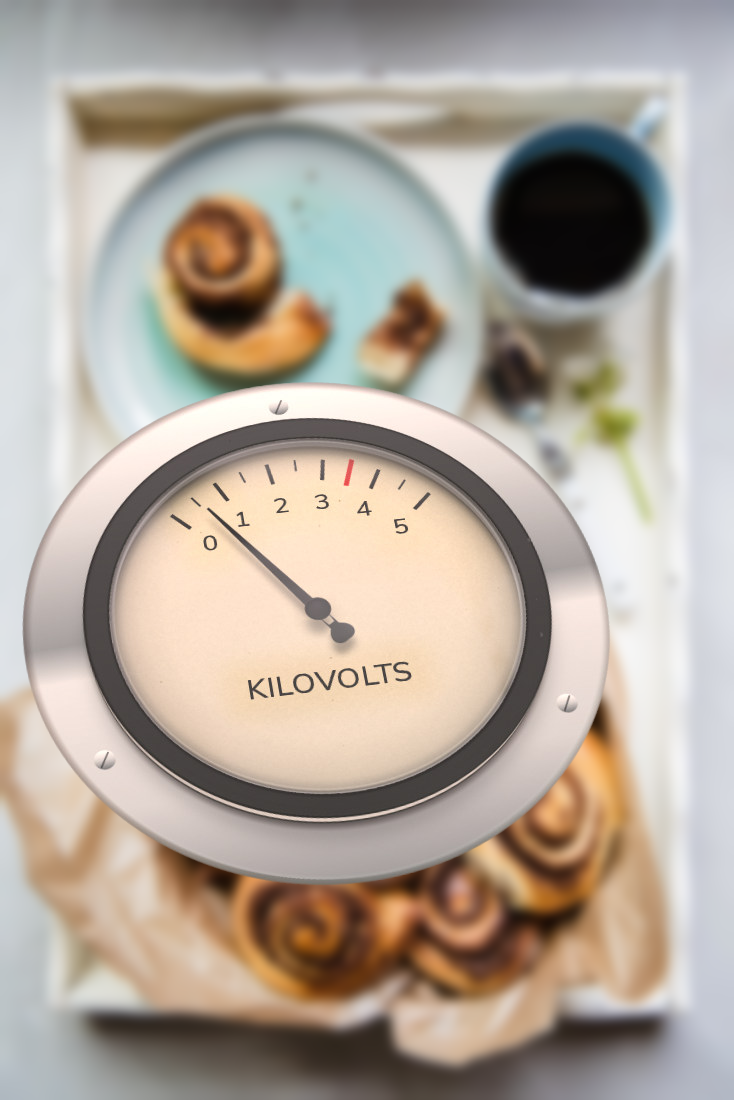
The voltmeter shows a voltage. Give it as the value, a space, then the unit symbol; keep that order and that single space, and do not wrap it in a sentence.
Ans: 0.5 kV
